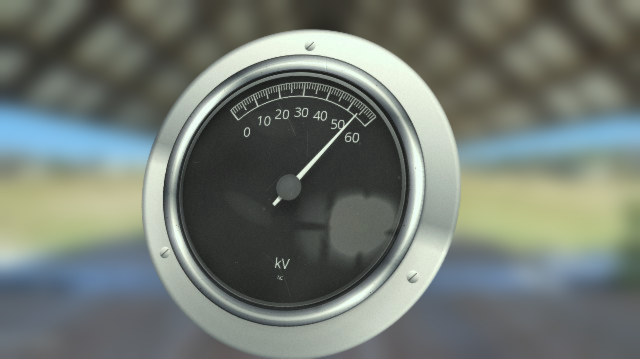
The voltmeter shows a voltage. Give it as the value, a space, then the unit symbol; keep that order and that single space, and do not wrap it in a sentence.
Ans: 55 kV
